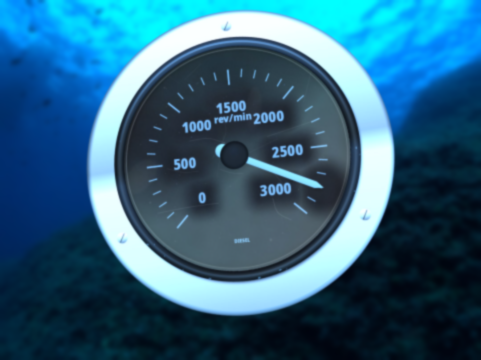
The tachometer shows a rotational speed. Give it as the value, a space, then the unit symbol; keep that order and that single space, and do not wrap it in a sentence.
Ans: 2800 rpm
